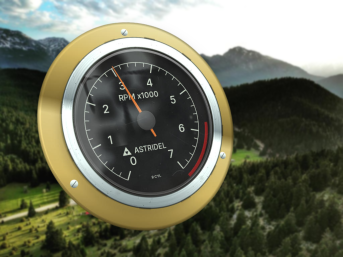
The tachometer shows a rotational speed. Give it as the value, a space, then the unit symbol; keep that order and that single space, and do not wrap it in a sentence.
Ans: 3000 rpm
